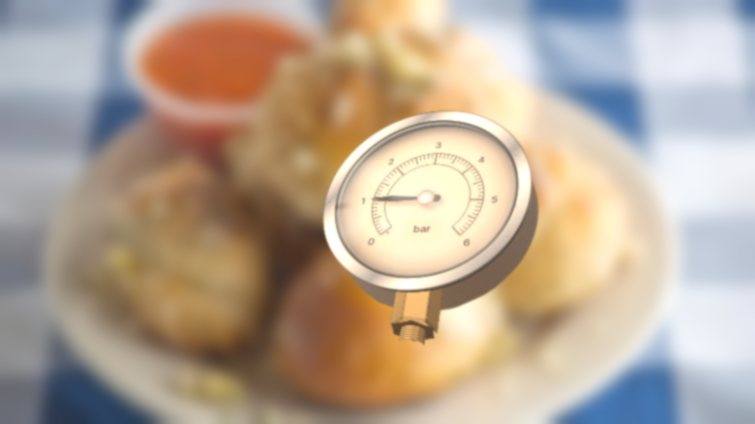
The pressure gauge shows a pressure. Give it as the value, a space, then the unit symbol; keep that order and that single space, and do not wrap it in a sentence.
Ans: 1 bar
